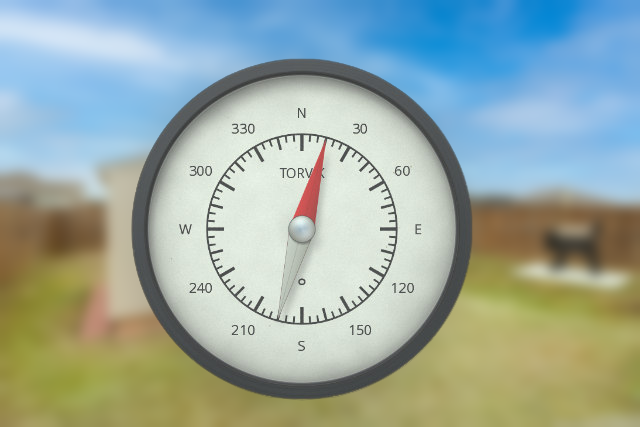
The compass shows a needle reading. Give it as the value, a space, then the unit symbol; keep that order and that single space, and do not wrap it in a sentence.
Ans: 15 °
